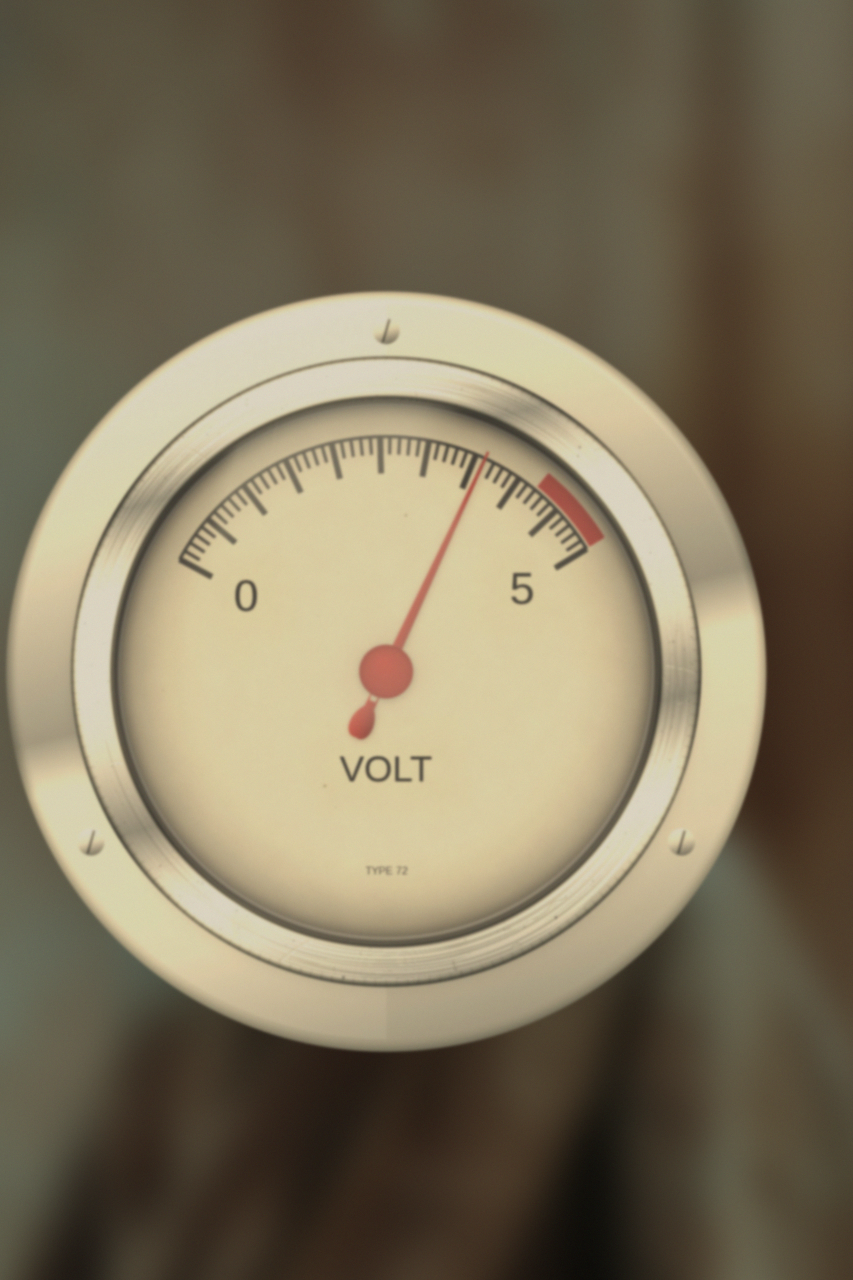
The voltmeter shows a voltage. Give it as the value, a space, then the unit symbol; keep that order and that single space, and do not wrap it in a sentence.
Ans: 3.6 V
